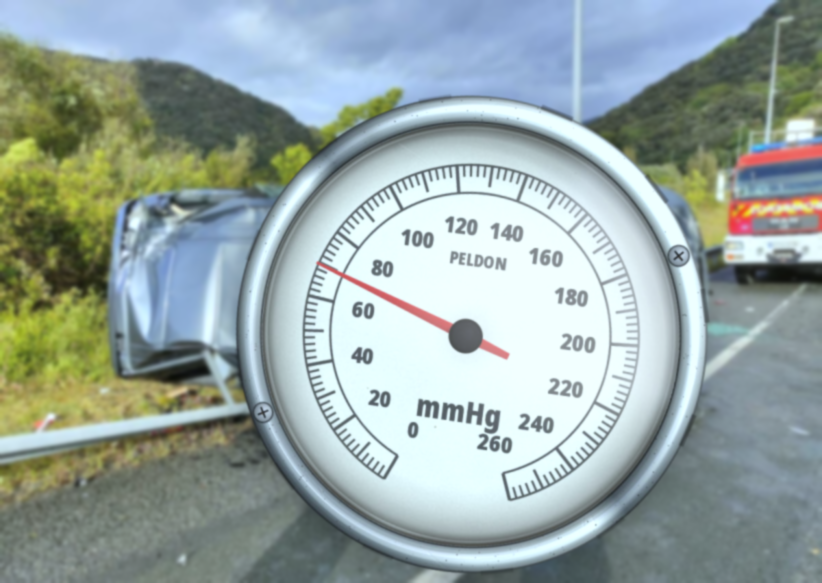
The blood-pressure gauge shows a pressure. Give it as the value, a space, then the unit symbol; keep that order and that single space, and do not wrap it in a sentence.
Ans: 70 mmHg
